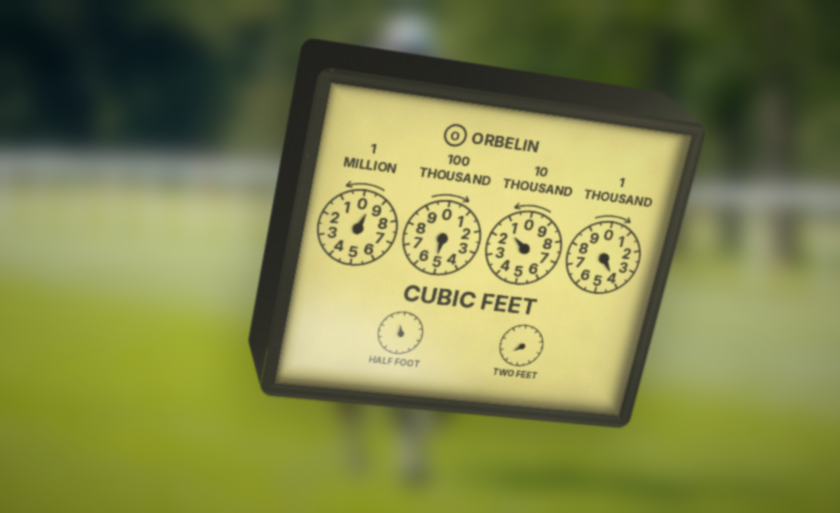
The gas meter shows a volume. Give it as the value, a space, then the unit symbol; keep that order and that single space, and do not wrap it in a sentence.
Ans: 951400 ft³
